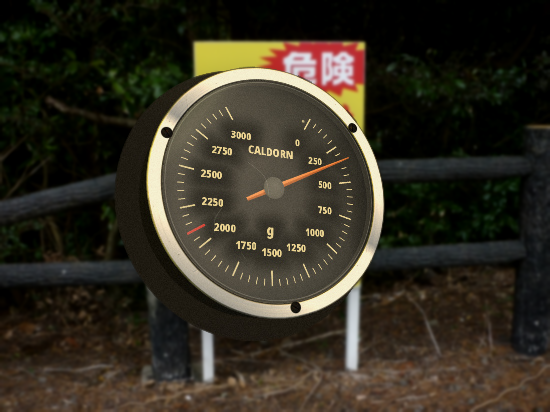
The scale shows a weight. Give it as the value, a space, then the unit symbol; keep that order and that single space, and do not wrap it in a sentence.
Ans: 350 g
